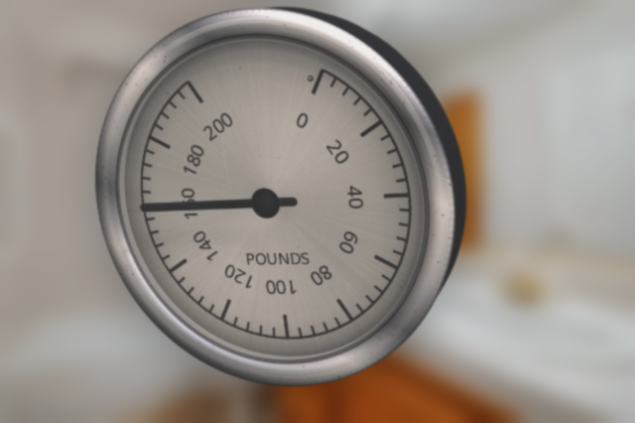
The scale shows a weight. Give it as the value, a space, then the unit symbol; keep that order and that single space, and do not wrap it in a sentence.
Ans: 160 lb
